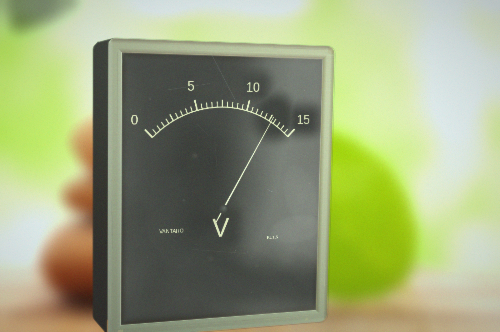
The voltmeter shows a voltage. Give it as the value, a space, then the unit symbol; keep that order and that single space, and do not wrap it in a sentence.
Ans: 12.5 V
